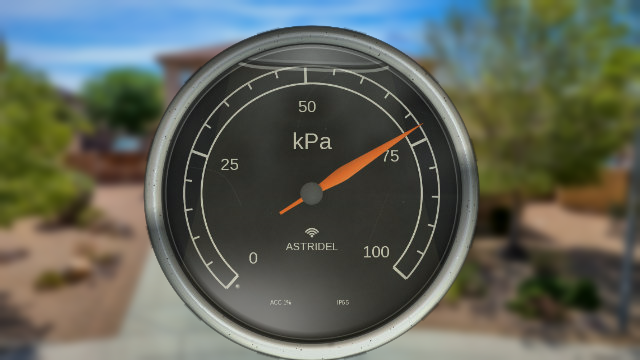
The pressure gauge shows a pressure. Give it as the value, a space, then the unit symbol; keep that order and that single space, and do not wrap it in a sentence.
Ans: 72.5 kPa
